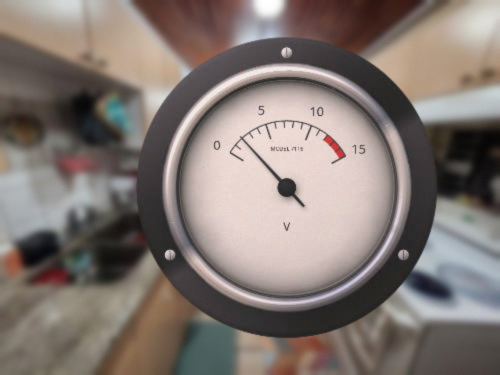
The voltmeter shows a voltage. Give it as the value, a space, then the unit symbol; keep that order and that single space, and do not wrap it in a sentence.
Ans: 2 V
